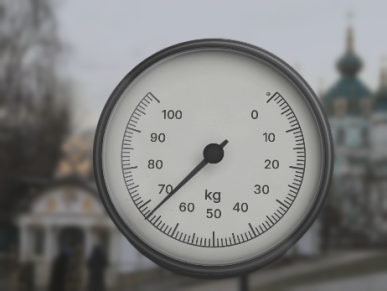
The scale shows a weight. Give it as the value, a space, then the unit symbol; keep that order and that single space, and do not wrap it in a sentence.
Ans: 67 kg
